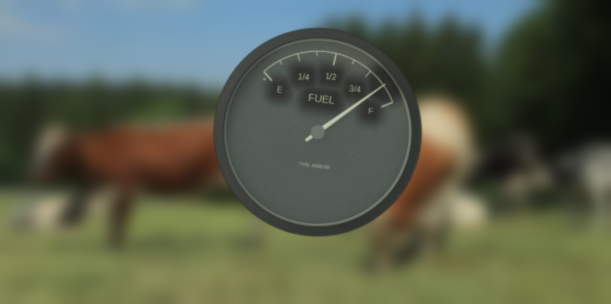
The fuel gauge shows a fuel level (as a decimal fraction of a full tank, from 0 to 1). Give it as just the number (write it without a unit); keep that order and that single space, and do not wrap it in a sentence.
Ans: 0.875
